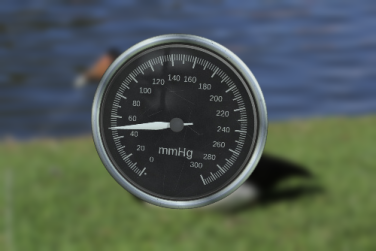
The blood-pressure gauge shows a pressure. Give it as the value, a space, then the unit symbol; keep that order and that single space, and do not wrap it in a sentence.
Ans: 50 mmHg
